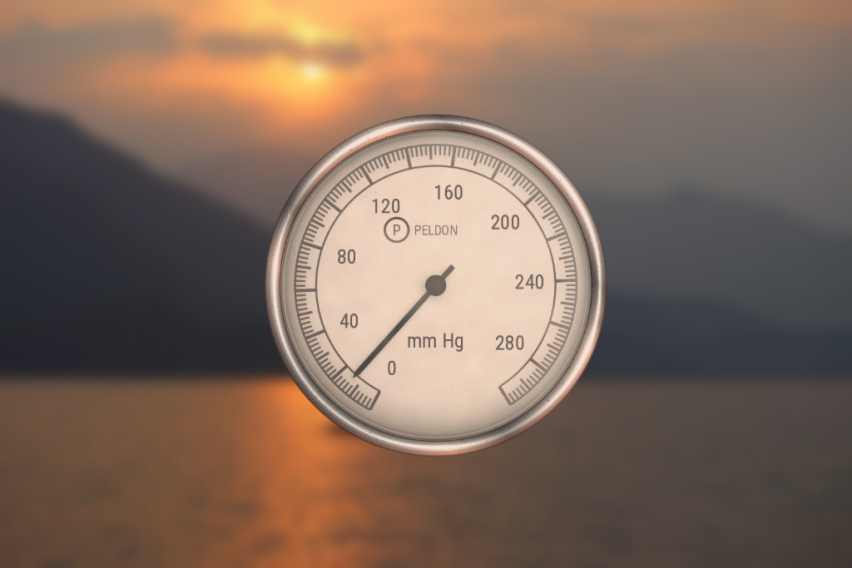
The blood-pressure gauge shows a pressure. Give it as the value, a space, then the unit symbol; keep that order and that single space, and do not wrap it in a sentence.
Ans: 14 mmHg
